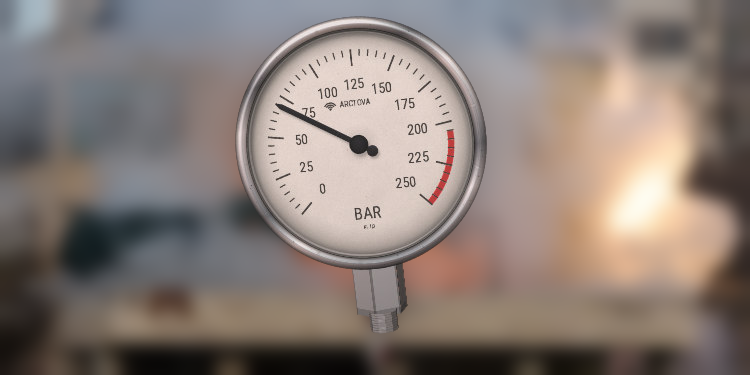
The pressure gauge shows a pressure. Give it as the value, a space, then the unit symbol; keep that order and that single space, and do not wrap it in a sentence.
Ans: 70 bar
